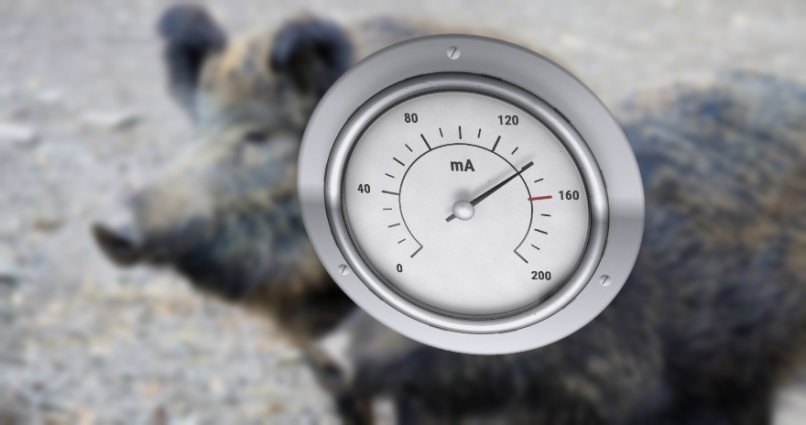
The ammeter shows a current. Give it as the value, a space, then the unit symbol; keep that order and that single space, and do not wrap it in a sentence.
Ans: 140 mA
